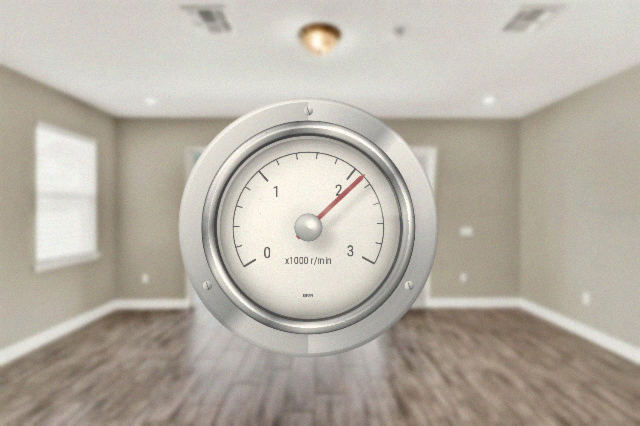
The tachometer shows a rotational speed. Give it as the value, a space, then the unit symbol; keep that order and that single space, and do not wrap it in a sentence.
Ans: 2100 rpm
